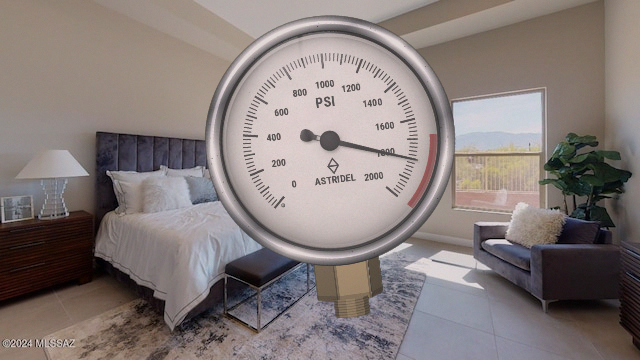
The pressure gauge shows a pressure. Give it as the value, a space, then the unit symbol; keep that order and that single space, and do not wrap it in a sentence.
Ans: 1800 psi
